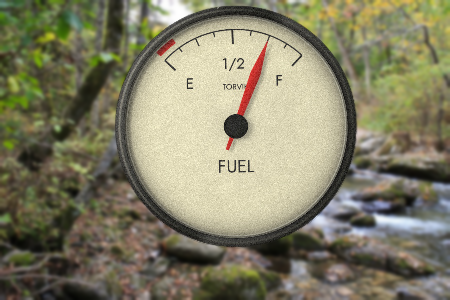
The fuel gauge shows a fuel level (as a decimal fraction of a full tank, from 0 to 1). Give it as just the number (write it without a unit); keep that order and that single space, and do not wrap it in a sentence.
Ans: 0.75
